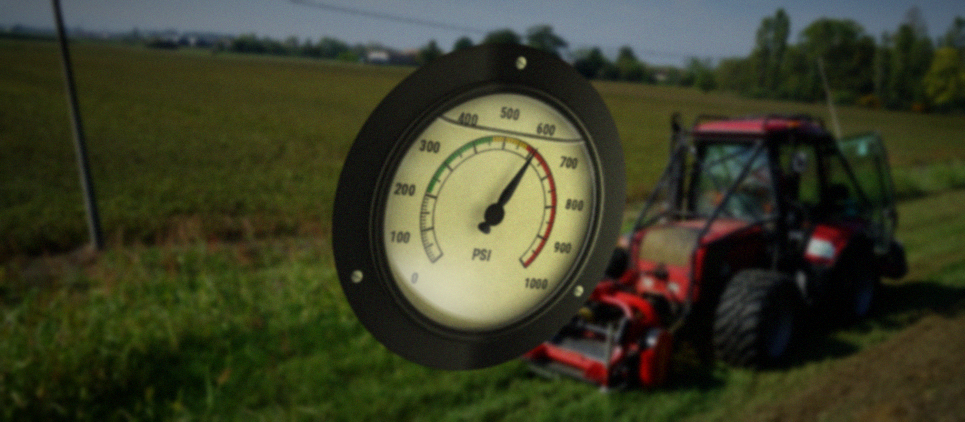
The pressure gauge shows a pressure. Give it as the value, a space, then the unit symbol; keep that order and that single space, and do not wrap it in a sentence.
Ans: 600 psi
